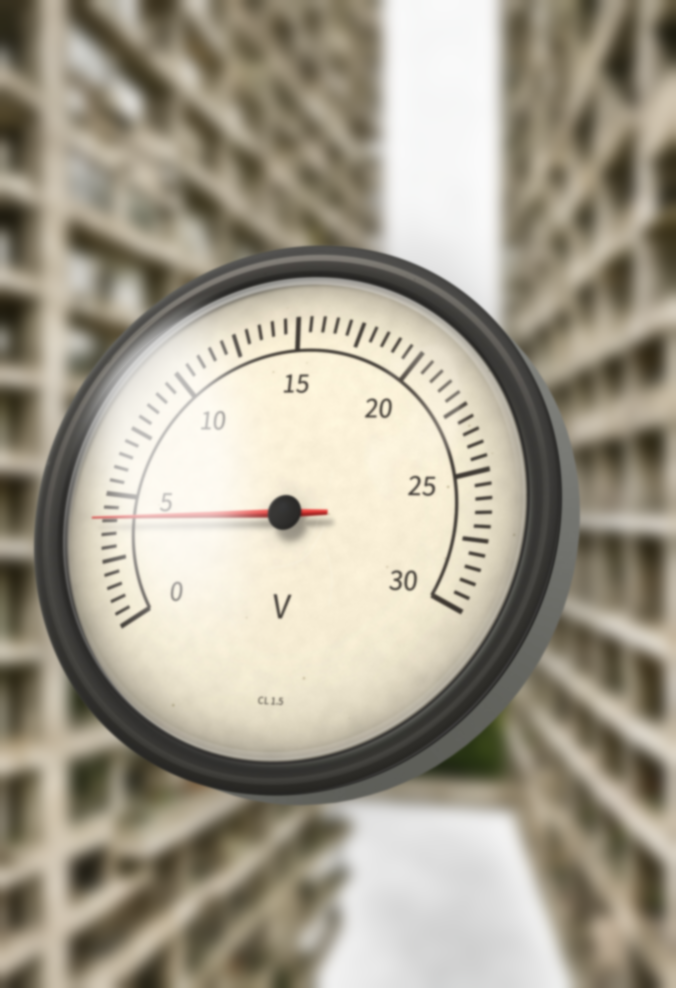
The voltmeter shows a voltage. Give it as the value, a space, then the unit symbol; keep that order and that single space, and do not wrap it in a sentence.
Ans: 4 V
